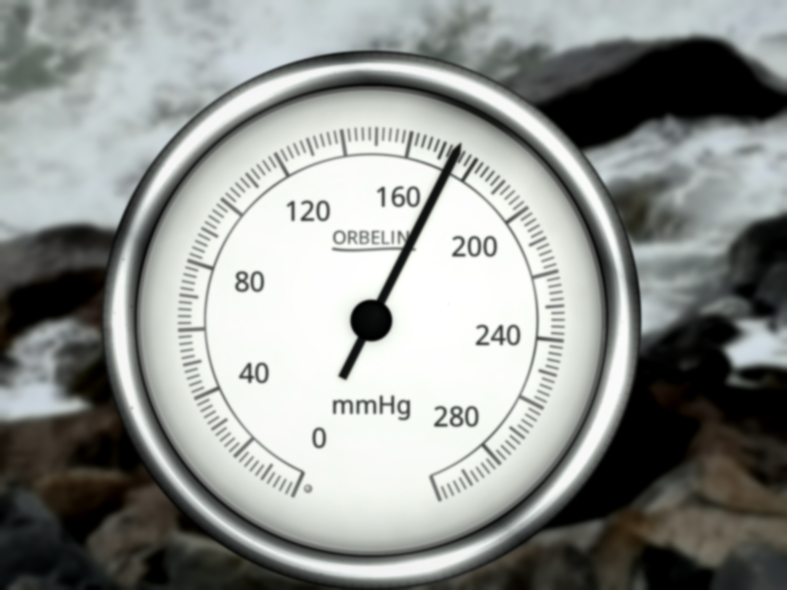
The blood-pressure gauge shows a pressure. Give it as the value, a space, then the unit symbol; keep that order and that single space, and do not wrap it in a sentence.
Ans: 174 mmHg
